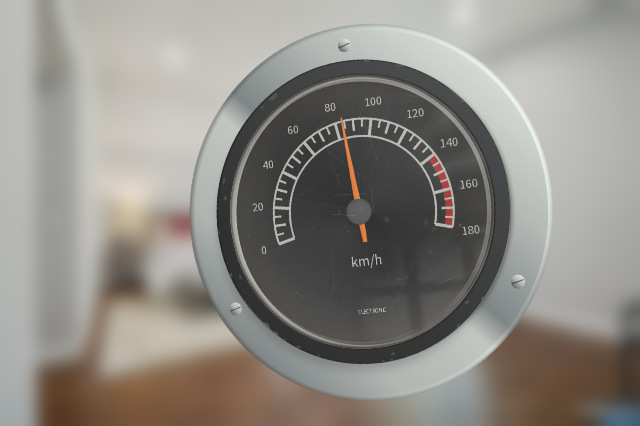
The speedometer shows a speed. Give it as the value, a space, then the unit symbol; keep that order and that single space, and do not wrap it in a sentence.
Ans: 85 km/h
